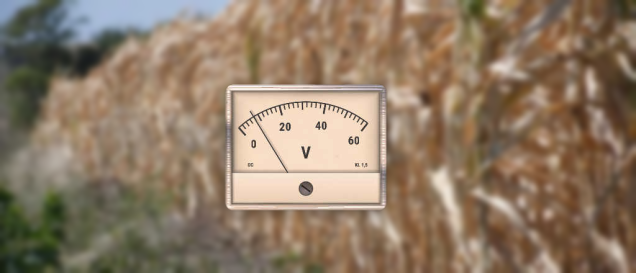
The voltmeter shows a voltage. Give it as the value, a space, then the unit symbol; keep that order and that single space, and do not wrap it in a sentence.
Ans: 8 V
